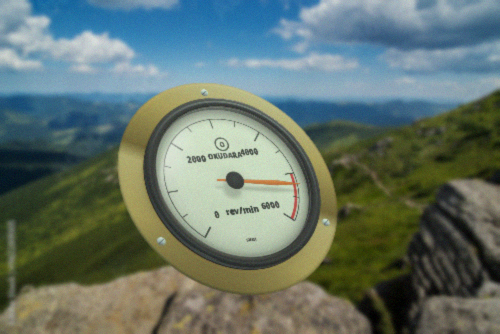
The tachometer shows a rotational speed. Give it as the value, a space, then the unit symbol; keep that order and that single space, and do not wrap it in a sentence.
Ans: 5250 rpm
